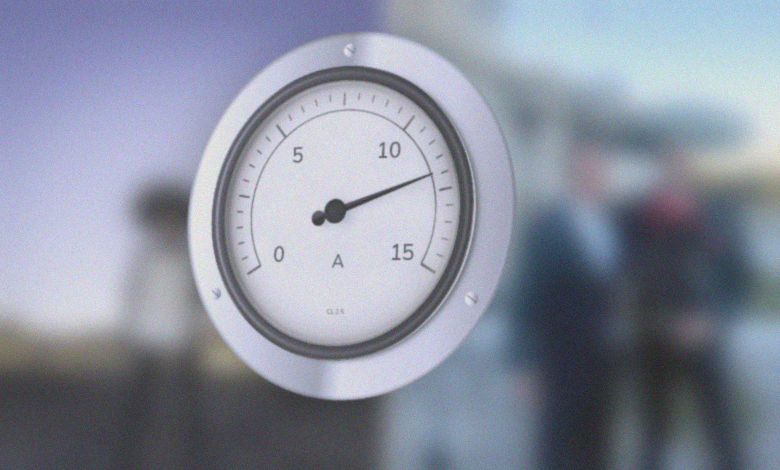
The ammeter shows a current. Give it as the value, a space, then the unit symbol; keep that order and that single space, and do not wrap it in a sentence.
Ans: 12 A
